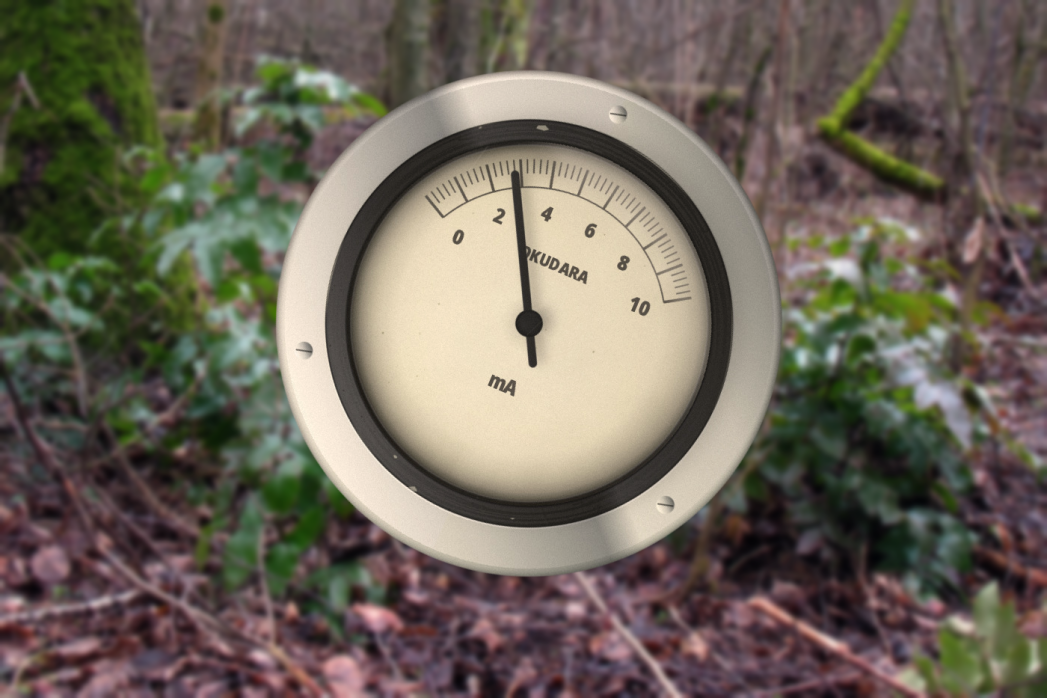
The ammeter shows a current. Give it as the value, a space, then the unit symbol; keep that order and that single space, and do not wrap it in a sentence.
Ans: 2.8 mA
